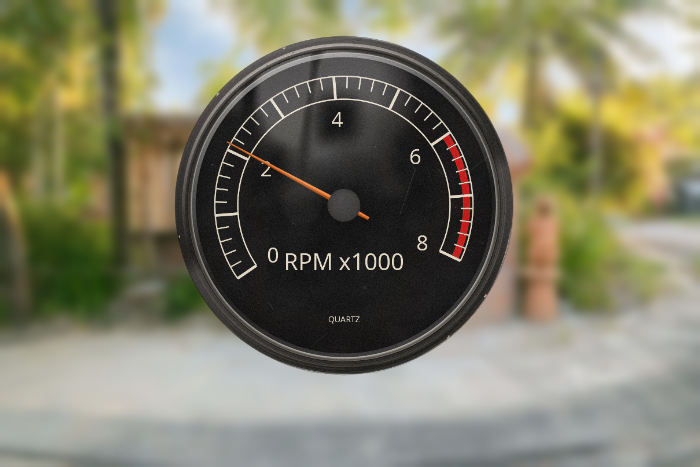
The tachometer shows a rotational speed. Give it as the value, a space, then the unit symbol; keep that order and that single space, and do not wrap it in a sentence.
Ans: 2100 rpm
